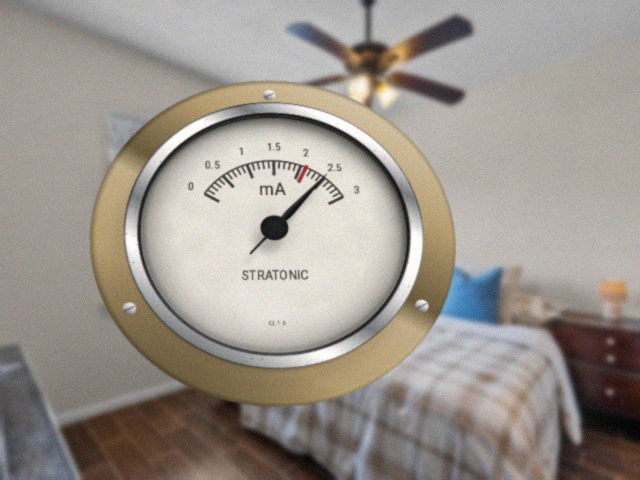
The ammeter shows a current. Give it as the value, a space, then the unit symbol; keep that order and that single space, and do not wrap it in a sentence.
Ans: 2.5 mA
